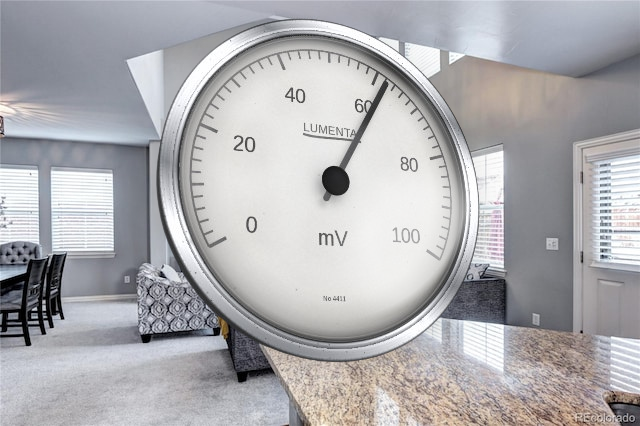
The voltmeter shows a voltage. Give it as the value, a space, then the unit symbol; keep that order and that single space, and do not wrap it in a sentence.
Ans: 62 mV
